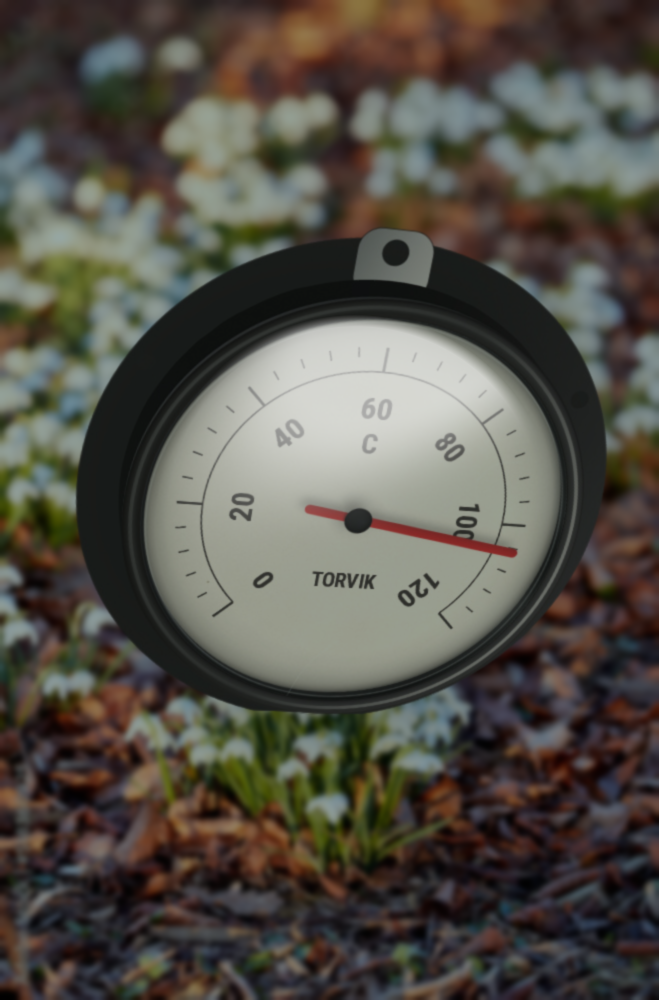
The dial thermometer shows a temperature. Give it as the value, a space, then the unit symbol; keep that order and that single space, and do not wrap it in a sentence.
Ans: 104 °C
